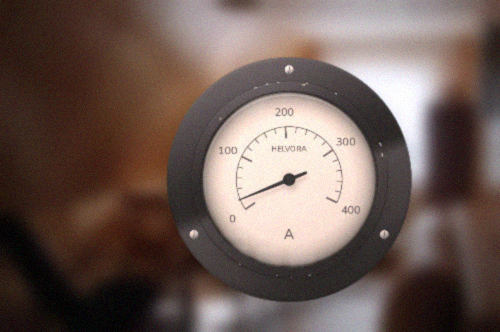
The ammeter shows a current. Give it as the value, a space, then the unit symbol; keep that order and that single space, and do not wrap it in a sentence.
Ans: 20 A
